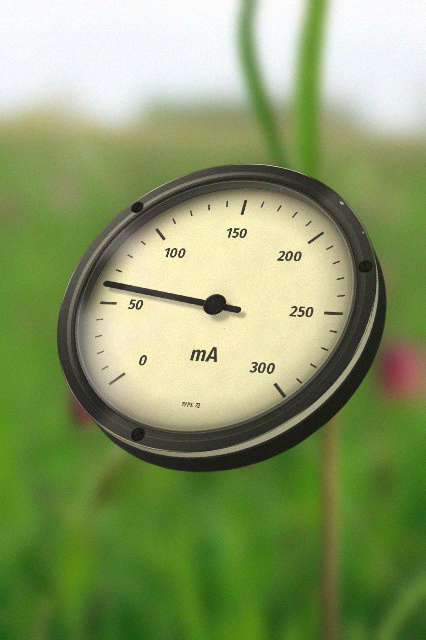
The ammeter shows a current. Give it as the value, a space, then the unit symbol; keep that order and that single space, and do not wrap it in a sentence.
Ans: 60 mA
